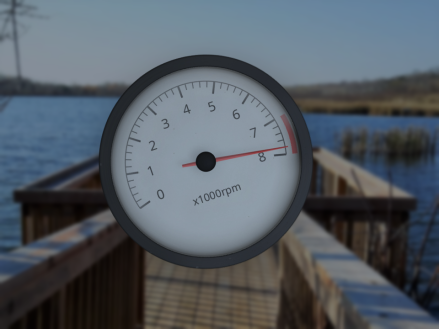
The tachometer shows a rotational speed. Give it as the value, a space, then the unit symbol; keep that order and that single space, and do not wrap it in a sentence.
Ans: 7800 rpm
